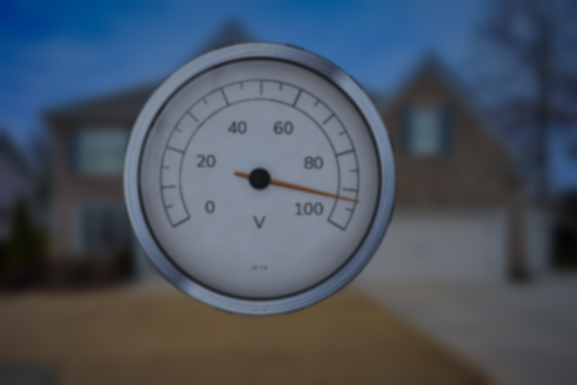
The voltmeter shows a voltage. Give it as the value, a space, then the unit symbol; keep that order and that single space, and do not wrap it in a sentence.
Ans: 92.5 V
